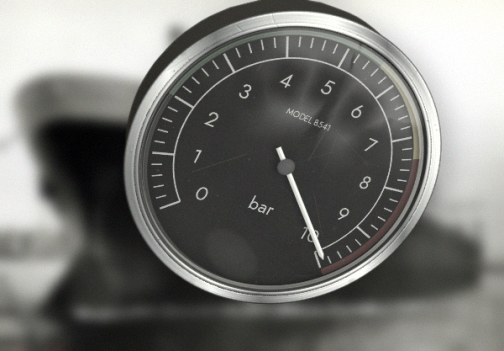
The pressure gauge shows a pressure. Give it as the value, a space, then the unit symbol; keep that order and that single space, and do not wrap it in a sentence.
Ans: 9.9 bar
